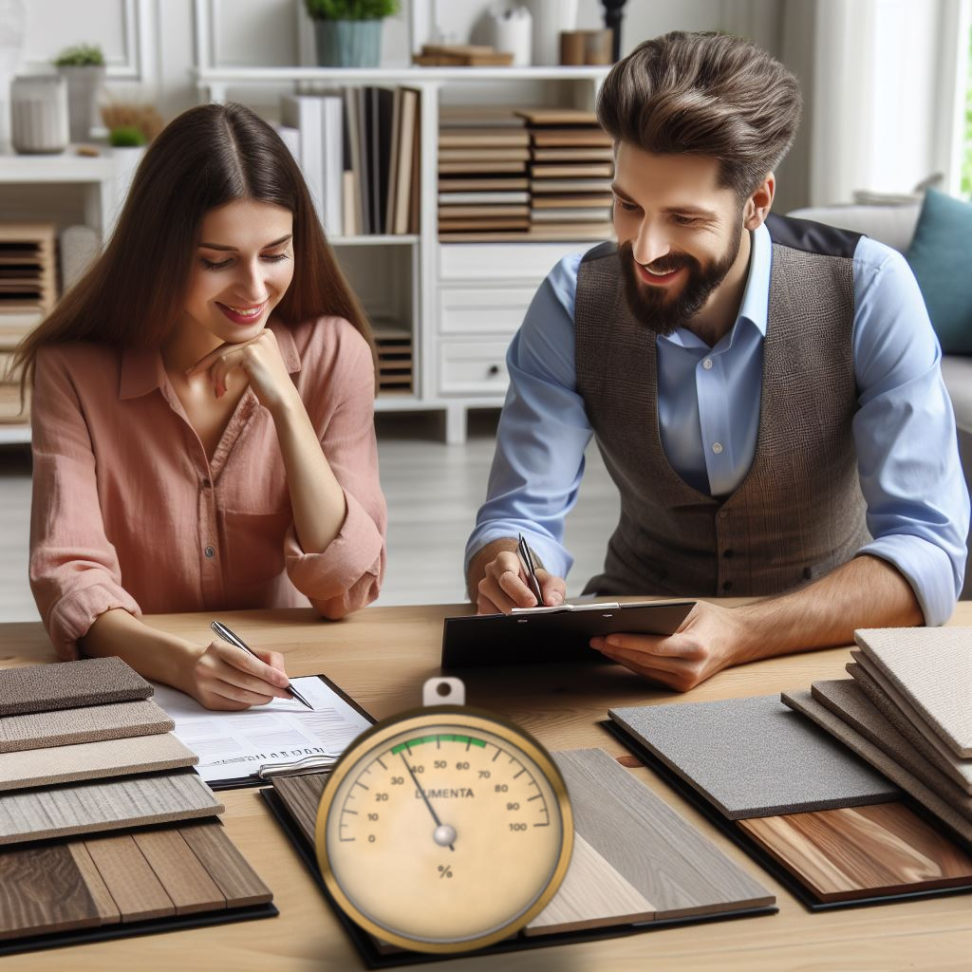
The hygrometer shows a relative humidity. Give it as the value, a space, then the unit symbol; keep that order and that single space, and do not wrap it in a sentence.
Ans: 37.5 %
